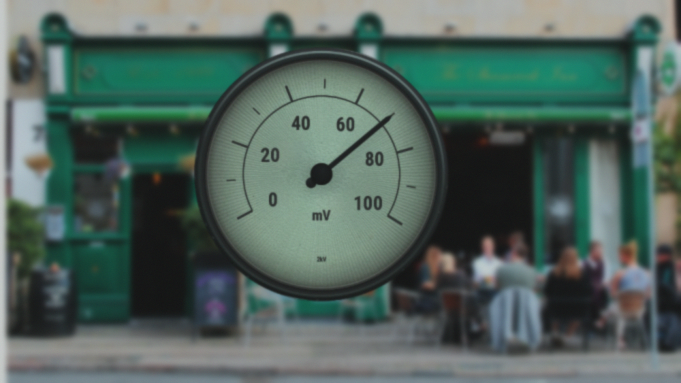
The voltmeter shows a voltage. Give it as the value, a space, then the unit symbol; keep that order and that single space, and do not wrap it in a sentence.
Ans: 70 mV
